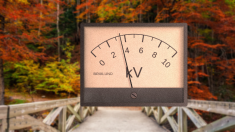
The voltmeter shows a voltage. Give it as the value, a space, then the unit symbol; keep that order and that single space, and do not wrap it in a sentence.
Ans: 3.5 kV
